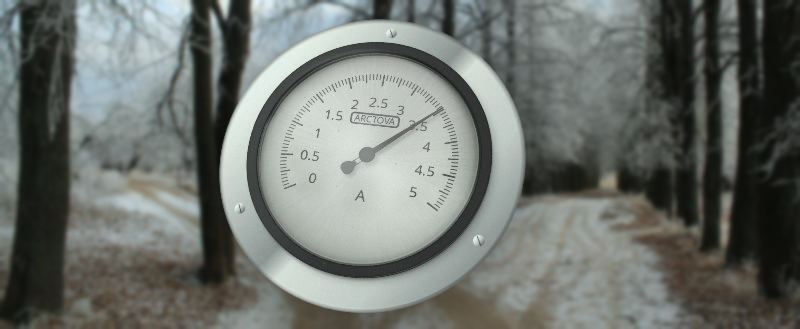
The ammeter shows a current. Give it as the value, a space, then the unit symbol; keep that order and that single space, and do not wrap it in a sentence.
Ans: 3.5 A
